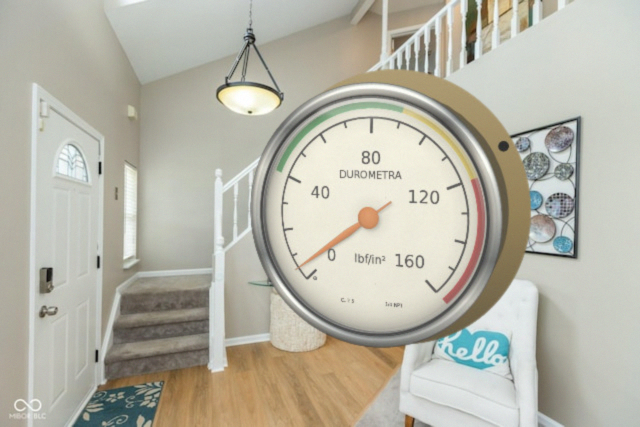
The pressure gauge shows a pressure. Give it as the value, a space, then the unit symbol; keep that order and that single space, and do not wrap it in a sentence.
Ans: 5 psi
